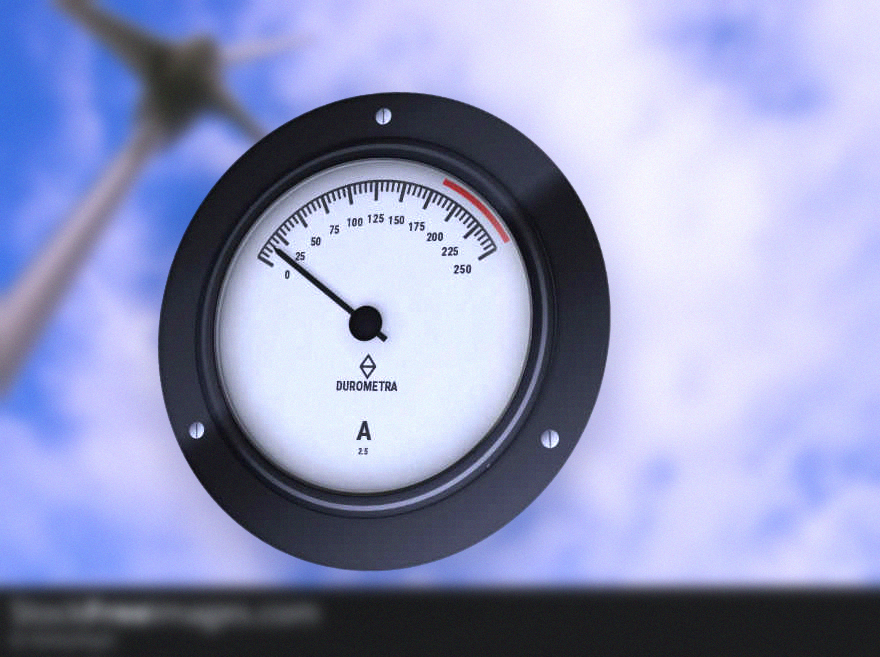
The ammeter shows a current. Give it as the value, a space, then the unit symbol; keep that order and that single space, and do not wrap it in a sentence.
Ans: 15 A
